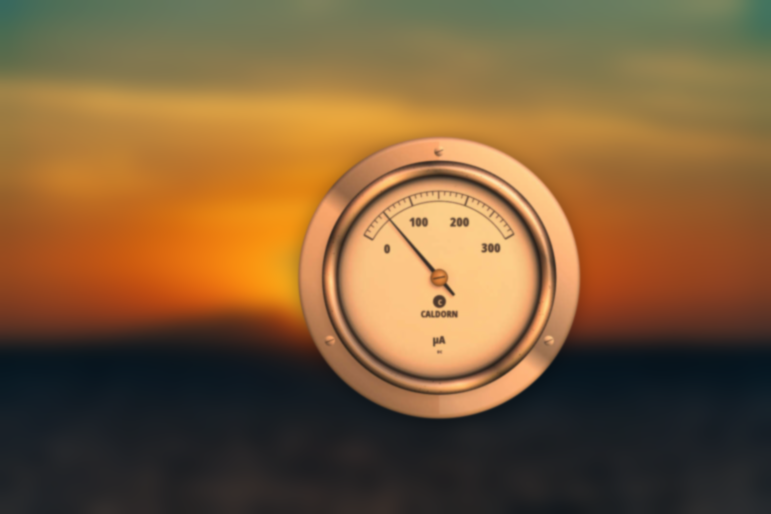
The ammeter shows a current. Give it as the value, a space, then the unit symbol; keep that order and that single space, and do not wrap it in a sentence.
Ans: 50 µA
